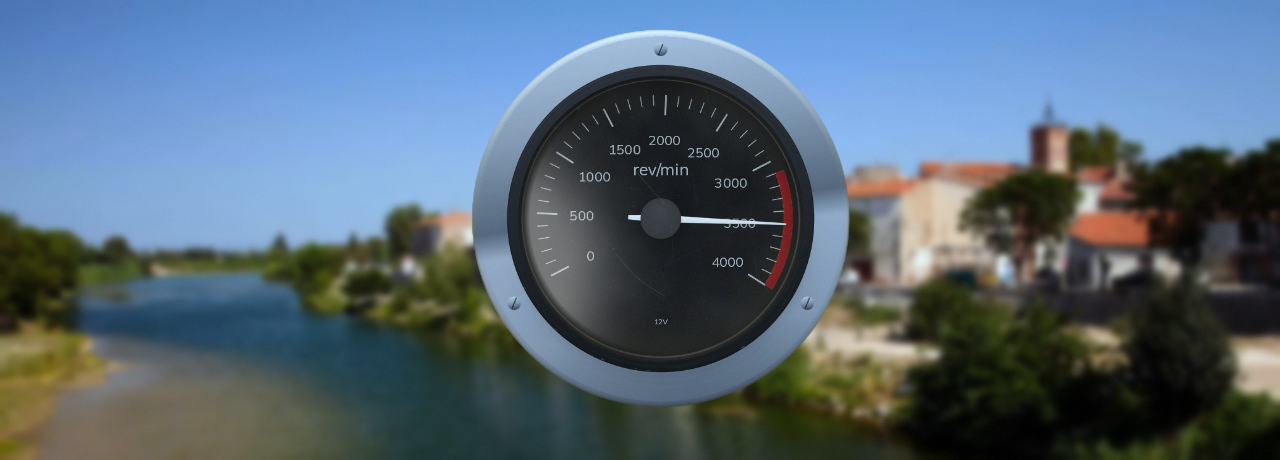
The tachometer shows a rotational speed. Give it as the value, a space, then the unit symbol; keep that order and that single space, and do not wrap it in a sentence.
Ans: 3500 rpm
